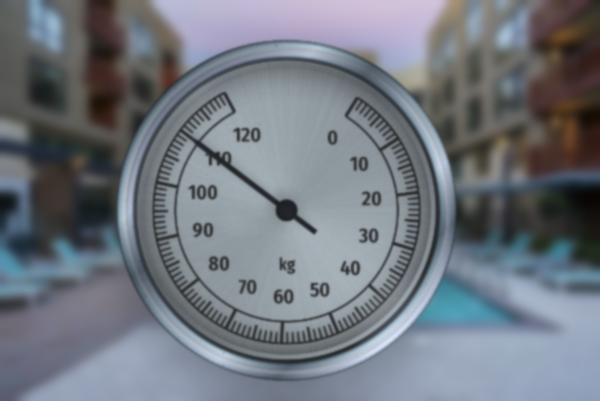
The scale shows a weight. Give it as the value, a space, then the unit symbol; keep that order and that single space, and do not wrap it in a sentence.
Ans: 110 kg
